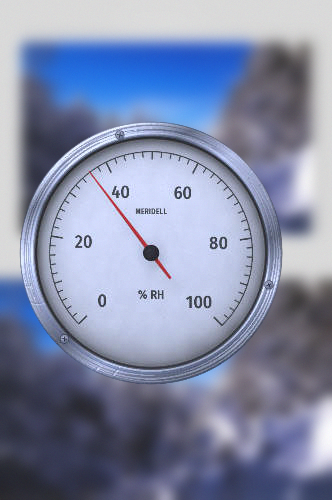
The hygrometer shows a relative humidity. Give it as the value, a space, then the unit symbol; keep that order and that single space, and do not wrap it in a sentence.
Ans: 36 %
